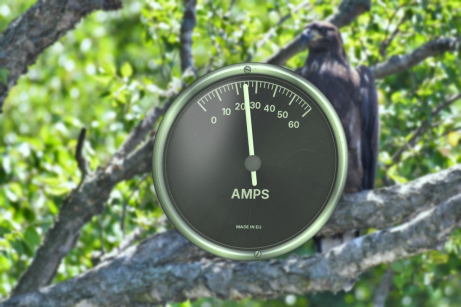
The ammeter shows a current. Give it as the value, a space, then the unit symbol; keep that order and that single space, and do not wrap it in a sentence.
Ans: 24 A
